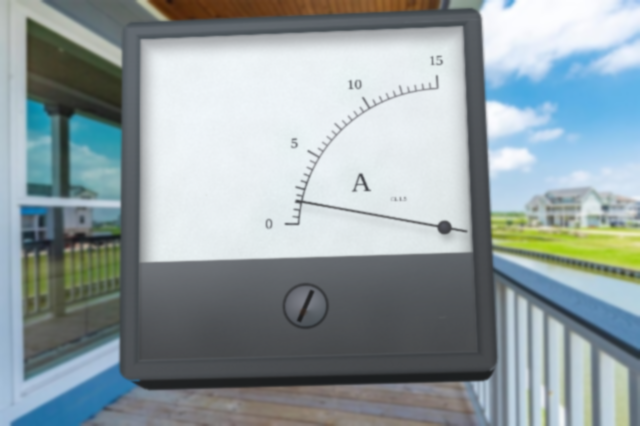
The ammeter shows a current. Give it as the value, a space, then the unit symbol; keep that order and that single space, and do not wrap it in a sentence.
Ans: 1.5 A
